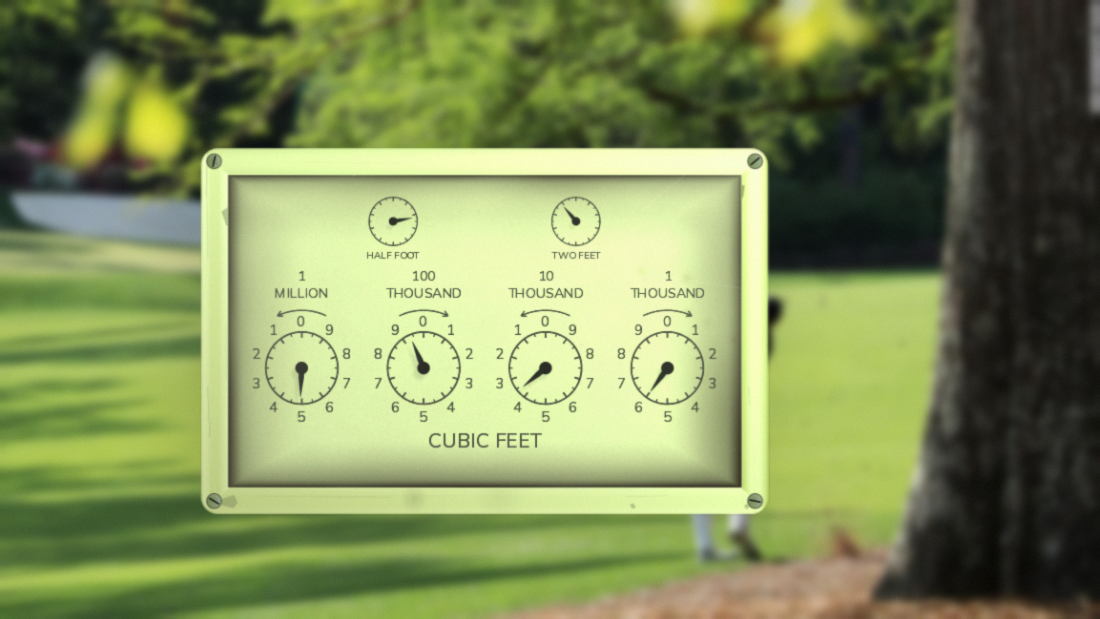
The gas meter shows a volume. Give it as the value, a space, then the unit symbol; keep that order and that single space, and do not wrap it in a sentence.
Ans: 493600 ft³
